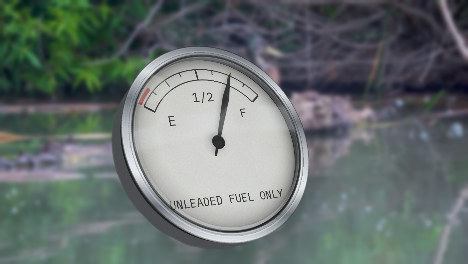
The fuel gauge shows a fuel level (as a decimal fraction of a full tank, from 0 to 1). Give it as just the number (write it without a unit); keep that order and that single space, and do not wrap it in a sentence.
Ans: 0.75
